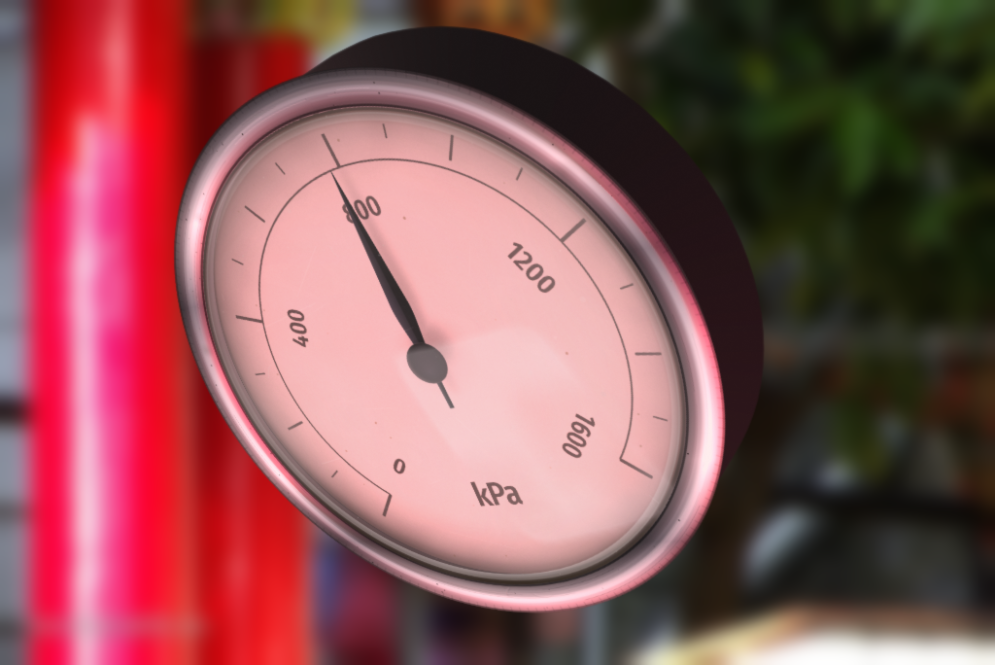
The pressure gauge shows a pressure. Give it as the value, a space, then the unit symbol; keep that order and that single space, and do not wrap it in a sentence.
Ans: 800 kPa
